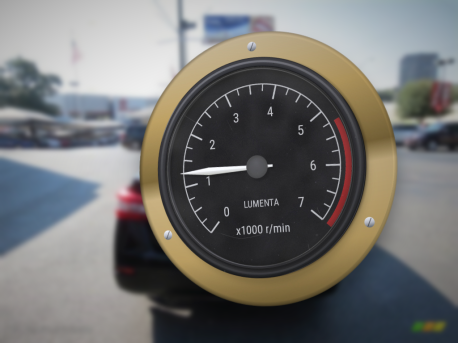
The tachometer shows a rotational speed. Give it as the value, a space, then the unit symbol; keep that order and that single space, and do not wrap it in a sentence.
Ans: 1250 rpm
